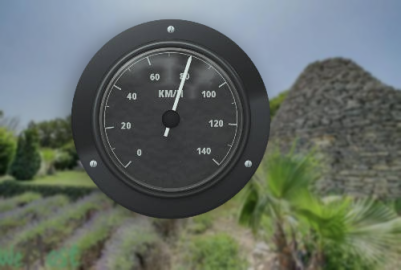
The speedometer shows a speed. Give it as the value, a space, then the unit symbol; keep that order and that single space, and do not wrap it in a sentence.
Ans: 80 km/h
